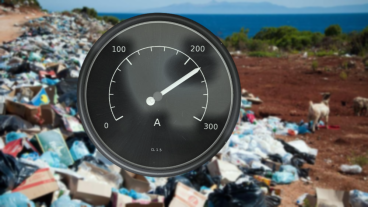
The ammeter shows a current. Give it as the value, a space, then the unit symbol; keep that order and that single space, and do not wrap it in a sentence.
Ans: 220 A
